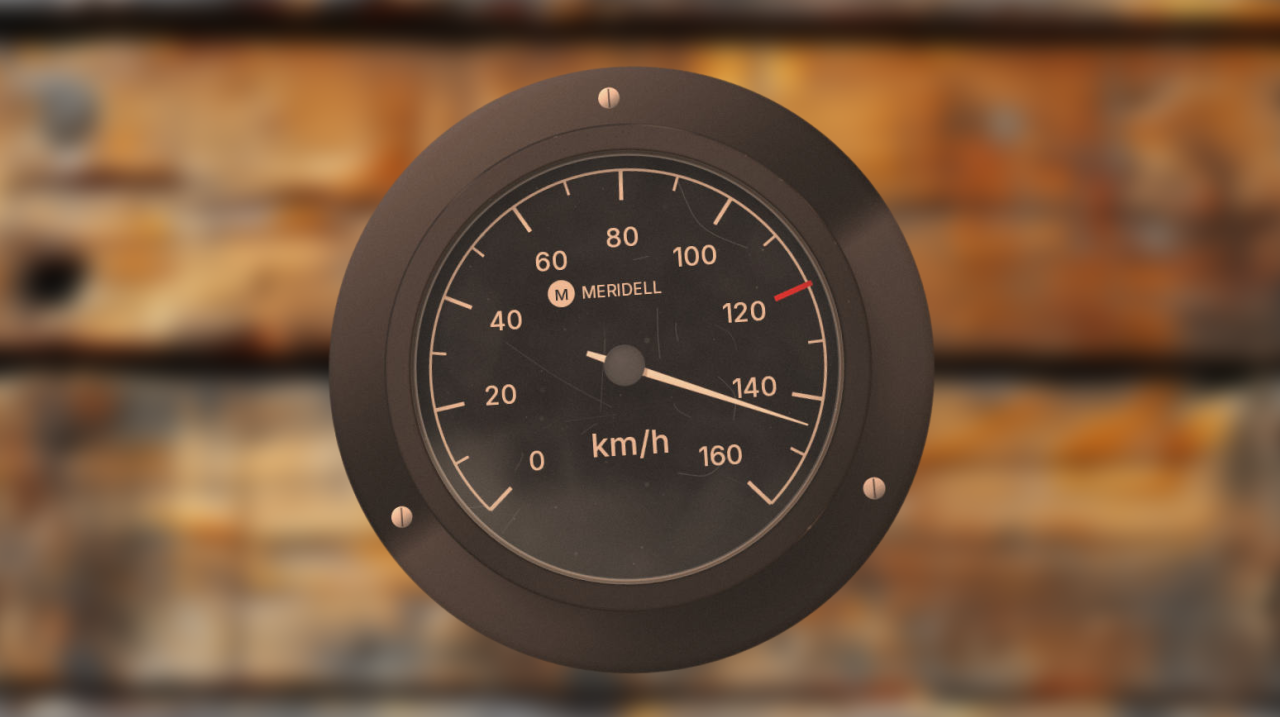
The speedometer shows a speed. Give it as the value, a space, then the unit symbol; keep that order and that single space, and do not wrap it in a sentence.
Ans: 145 km/h
